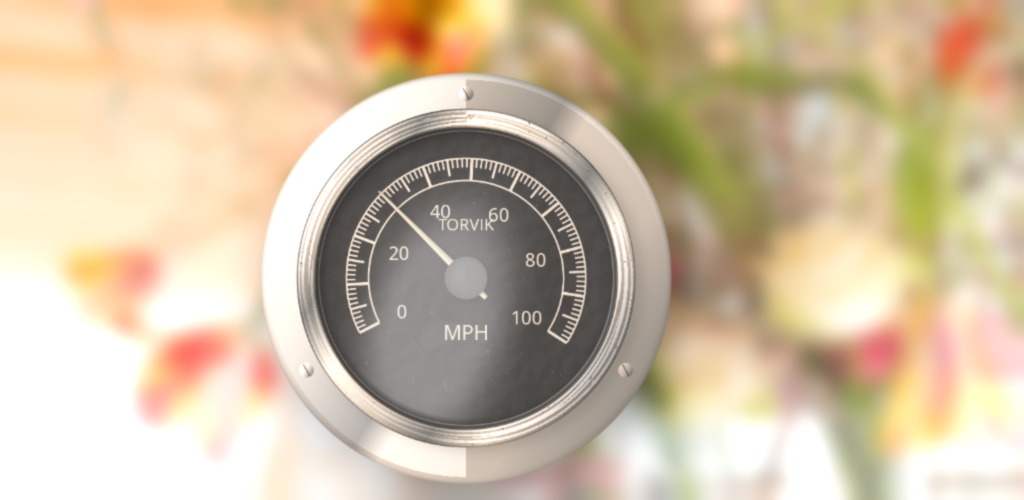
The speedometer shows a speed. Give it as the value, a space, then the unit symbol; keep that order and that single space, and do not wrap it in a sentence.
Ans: 30 mph
